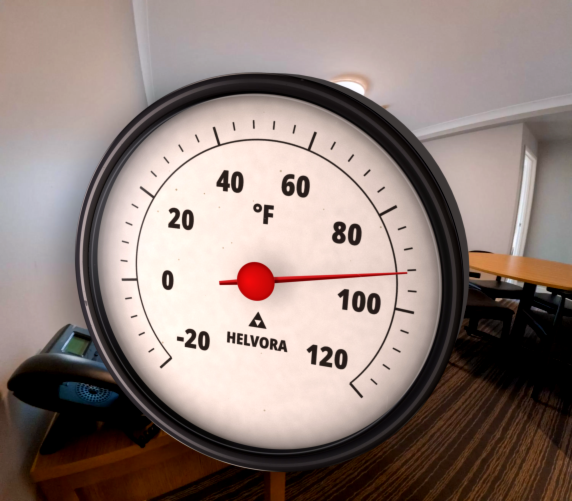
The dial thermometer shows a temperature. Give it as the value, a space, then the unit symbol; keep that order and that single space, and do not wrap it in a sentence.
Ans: 92 °F
